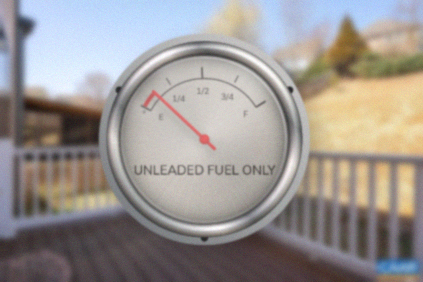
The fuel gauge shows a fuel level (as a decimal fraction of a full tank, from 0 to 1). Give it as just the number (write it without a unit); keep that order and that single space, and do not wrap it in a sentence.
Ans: 0.125
